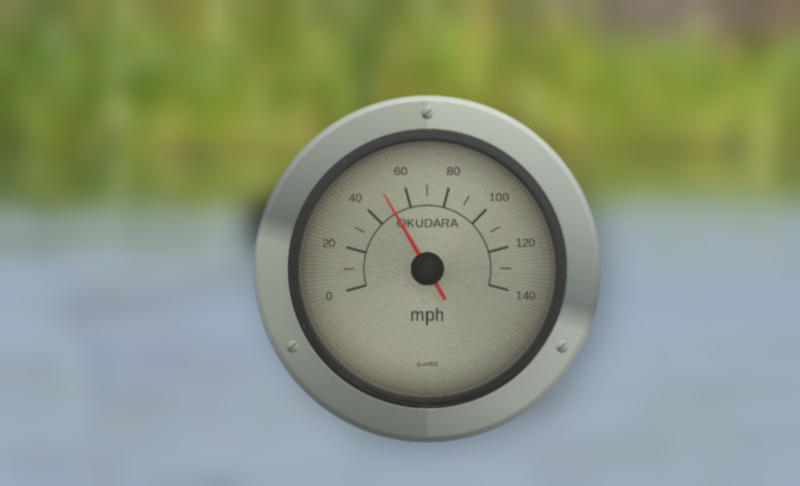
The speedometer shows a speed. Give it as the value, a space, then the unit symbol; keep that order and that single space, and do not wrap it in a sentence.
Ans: 50 mph
